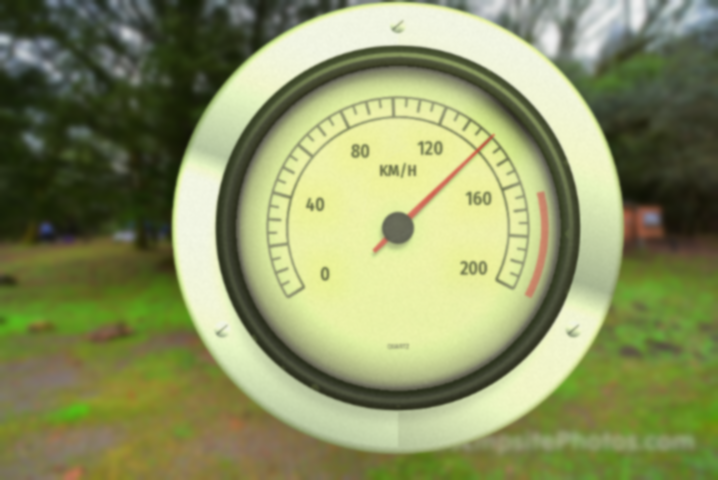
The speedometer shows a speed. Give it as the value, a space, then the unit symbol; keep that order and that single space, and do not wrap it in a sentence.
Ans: 140 km/h
